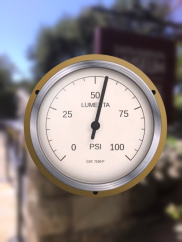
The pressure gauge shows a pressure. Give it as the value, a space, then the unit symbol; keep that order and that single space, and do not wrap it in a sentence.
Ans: 55 psi
